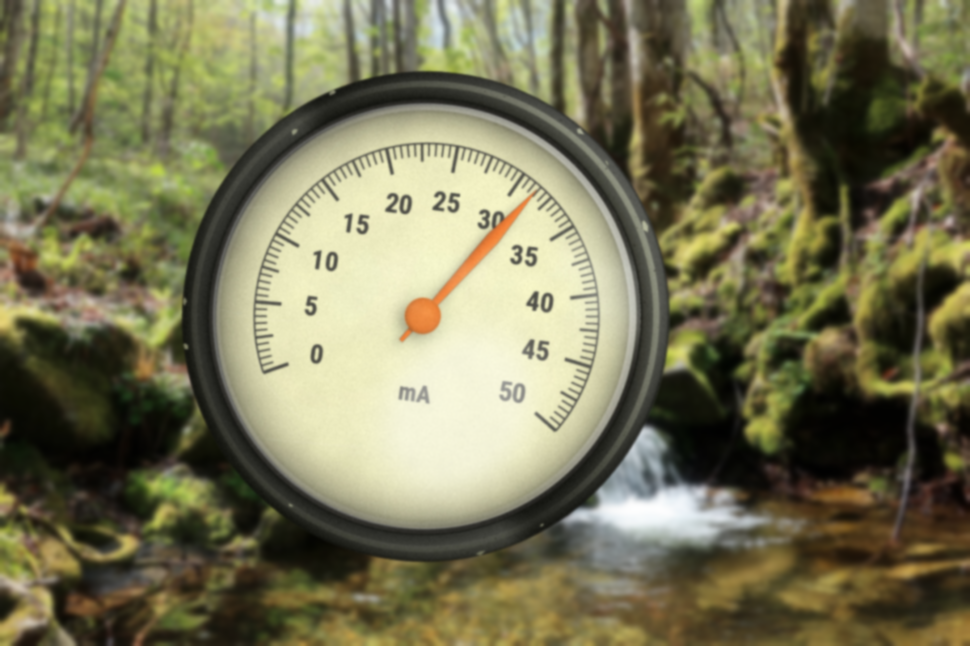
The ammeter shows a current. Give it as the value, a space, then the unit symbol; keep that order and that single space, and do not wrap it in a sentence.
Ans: 31.5 mA
